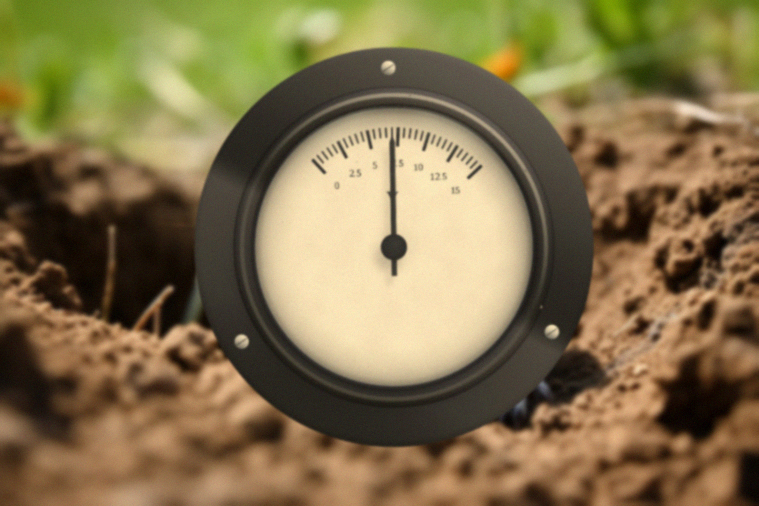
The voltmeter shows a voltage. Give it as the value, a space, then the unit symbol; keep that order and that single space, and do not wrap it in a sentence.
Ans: 7 V
